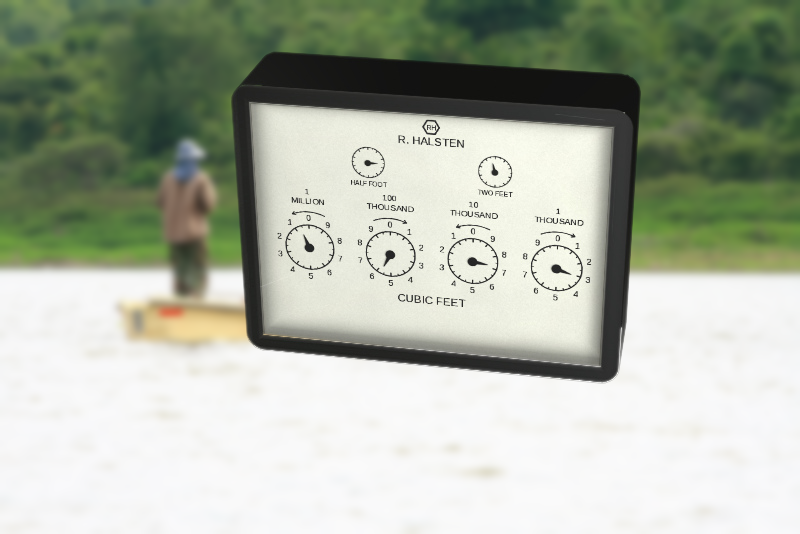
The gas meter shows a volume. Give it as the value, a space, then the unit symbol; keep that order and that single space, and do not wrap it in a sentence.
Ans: 57300 ft³
